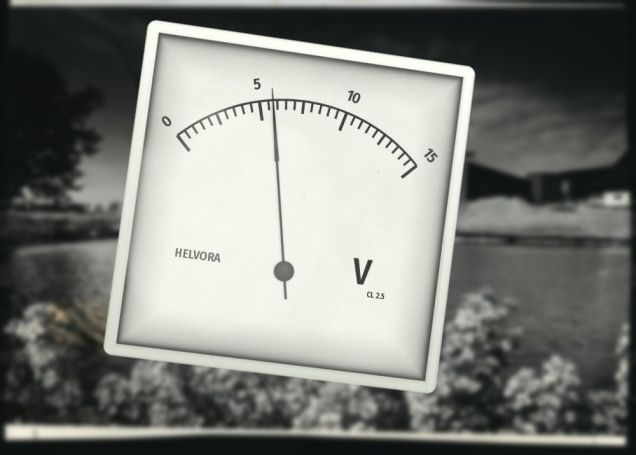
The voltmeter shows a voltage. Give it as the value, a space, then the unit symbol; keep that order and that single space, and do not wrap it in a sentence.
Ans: 5.75 V
